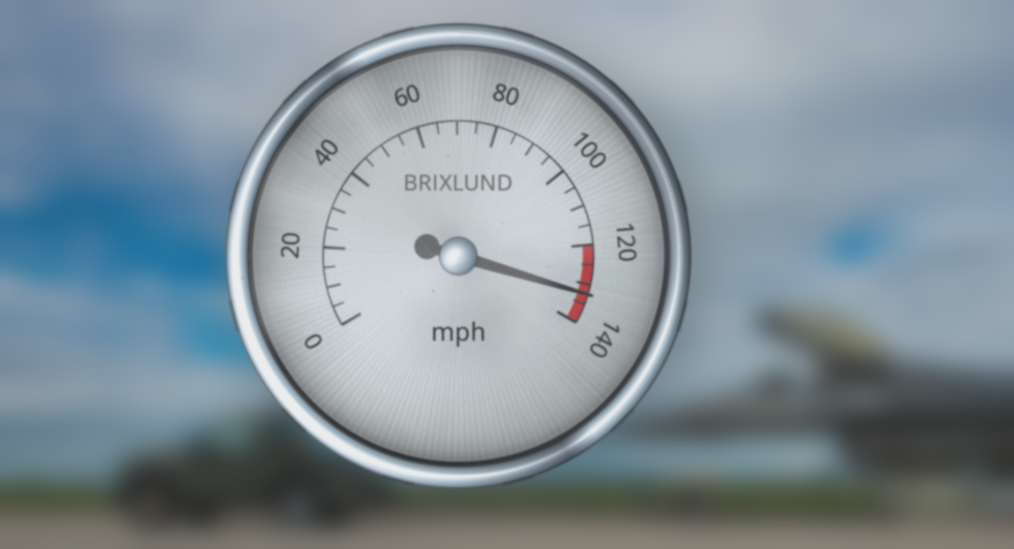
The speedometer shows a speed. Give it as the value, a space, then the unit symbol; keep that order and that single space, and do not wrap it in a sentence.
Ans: 132.5 mph
